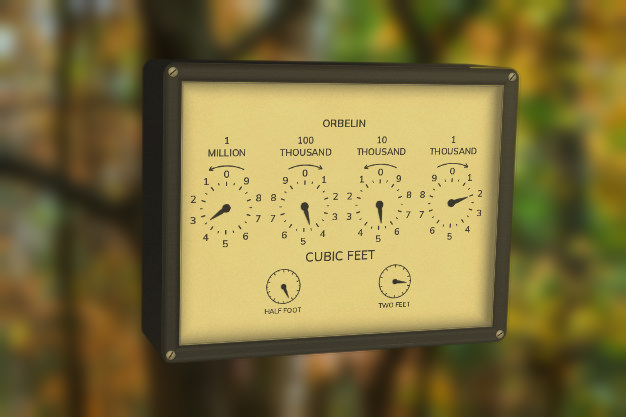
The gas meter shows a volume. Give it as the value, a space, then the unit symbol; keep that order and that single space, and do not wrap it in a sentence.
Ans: 345200 ft³
